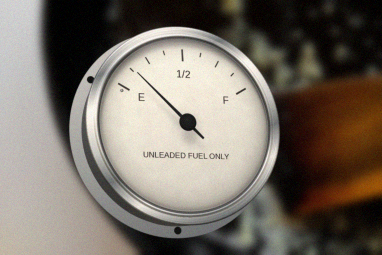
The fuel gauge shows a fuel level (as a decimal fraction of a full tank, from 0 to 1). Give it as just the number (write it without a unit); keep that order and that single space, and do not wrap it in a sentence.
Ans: 0.125
